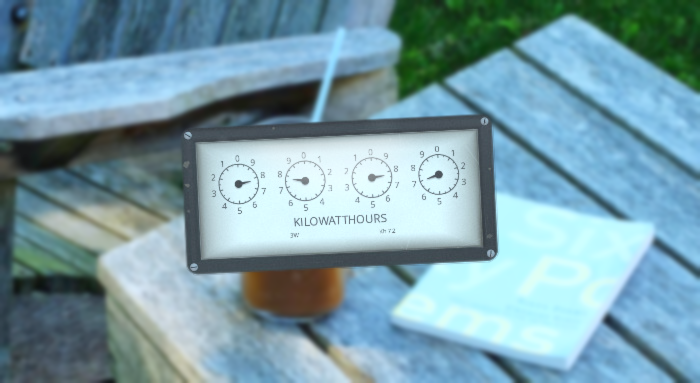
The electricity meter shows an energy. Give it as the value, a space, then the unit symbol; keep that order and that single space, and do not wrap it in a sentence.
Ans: 7777 kWh
